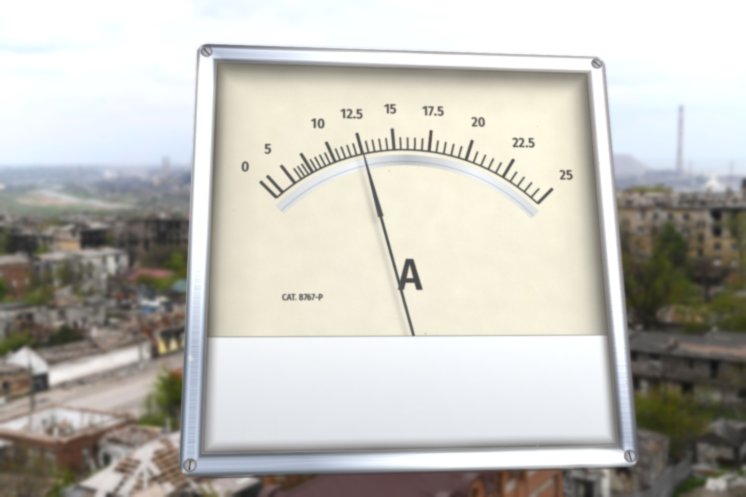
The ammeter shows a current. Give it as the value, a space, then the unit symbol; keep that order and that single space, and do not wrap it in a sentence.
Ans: 12.5 A
